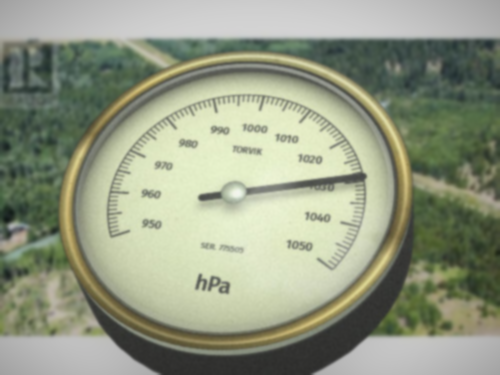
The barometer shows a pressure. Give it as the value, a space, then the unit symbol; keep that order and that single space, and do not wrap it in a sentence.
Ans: 1030 hPa
